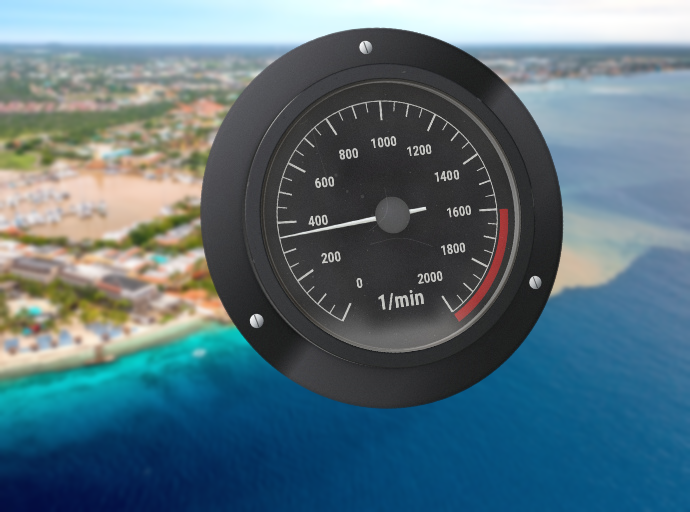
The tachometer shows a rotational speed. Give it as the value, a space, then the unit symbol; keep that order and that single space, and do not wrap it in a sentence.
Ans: 350 rpm
